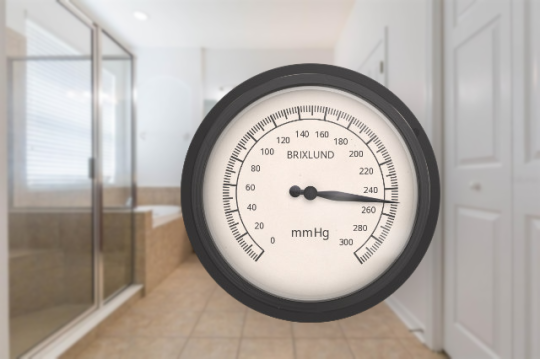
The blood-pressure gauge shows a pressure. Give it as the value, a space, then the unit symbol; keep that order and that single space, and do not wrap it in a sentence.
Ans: 250 mmHg
